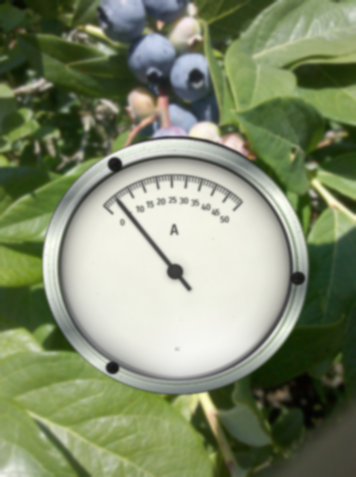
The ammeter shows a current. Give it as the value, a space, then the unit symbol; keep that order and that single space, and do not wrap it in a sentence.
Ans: 5 A
